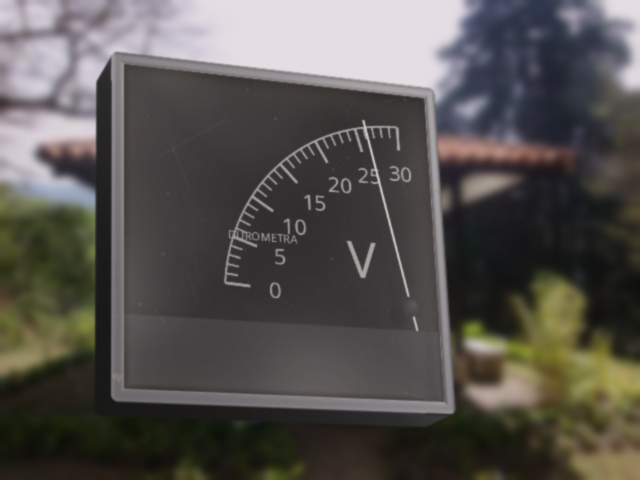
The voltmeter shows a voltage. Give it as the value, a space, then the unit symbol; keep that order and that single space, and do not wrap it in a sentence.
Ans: 26 V
